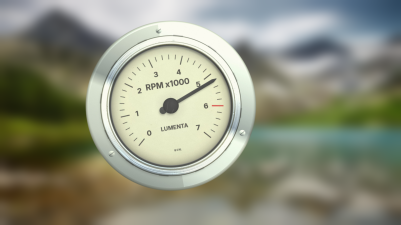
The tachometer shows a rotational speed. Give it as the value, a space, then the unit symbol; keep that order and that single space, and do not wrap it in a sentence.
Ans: 5200 rpm
